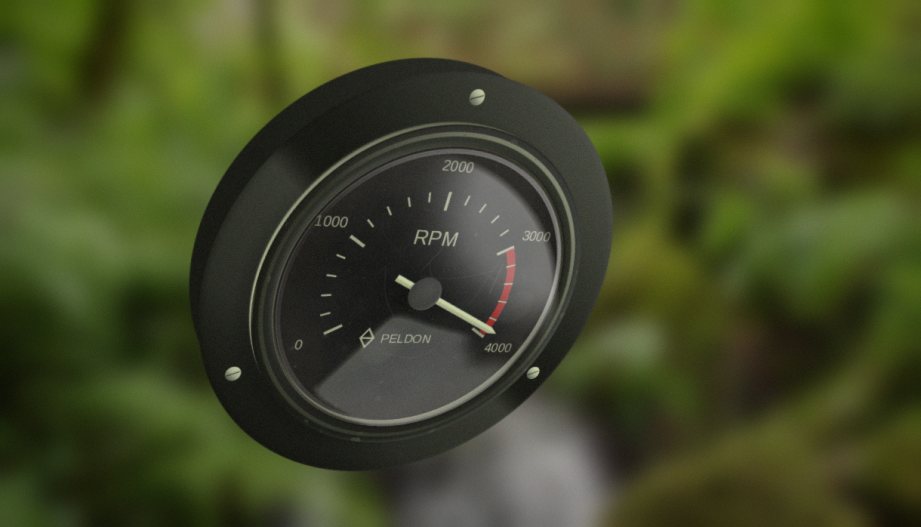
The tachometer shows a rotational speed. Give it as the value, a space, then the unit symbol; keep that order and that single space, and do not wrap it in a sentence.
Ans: 3900 rpm
